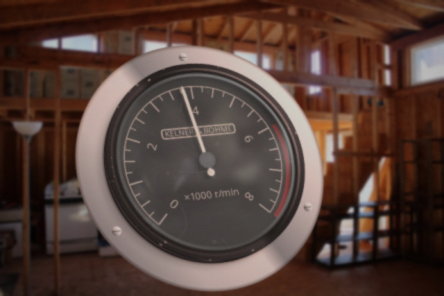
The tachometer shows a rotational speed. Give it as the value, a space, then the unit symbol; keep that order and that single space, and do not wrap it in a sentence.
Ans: 3750 rpm
